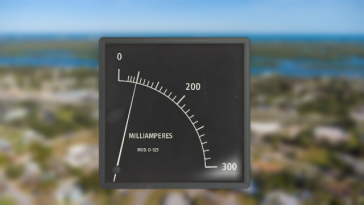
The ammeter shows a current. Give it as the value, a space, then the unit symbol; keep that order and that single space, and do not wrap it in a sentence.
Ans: 100 mA
